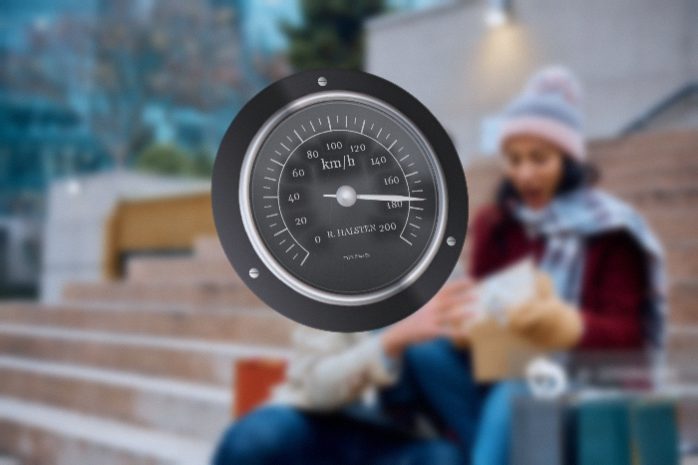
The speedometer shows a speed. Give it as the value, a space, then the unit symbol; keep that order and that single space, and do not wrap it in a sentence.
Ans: 175 km/h
